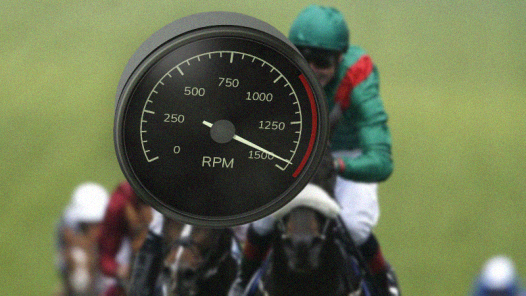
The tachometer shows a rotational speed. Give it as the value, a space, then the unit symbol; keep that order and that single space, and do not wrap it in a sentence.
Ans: 1450 rpm
